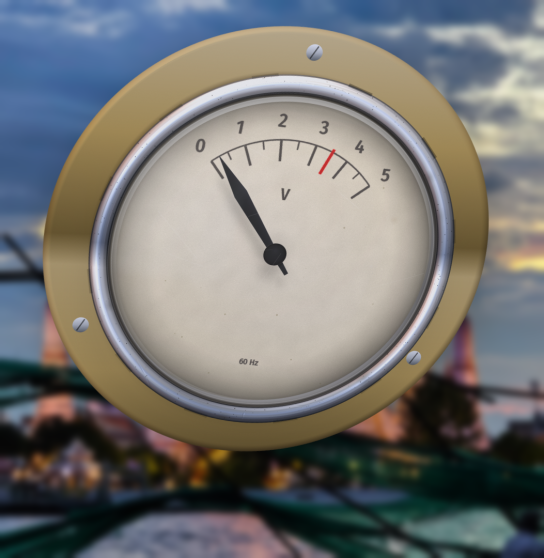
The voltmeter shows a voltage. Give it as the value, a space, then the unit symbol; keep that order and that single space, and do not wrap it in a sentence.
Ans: 0.25 V
